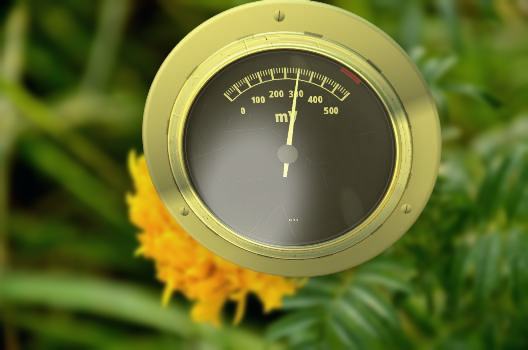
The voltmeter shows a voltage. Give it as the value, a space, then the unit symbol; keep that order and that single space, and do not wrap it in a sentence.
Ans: 300 mV
